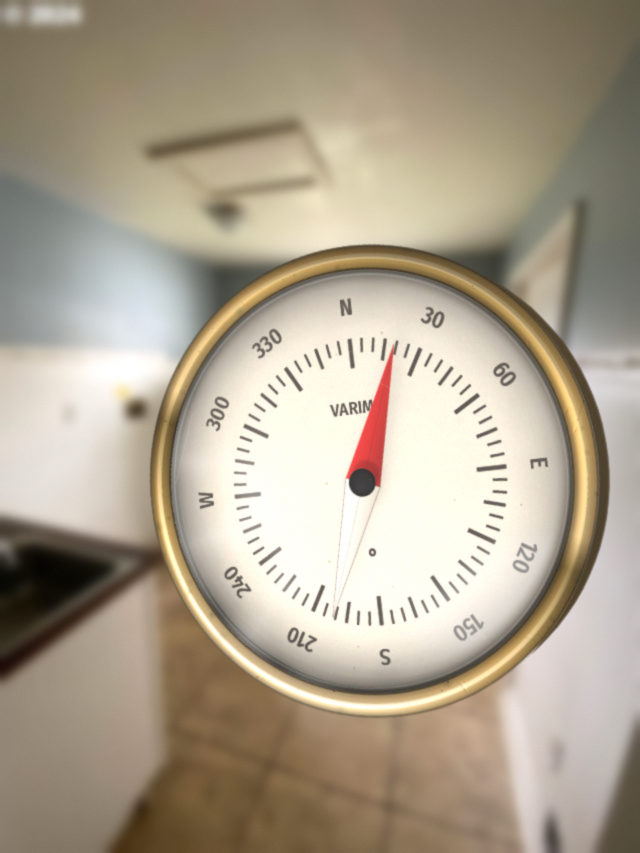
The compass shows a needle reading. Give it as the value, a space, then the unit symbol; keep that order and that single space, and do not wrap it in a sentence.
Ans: 20 °
